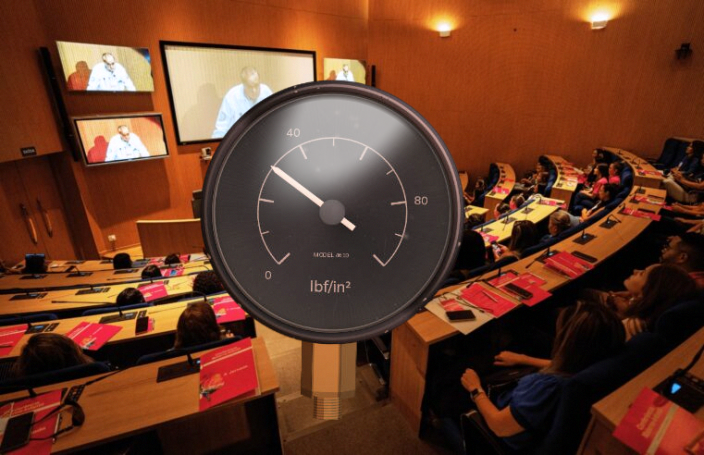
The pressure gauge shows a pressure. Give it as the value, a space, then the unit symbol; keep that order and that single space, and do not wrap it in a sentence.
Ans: 30 psi
